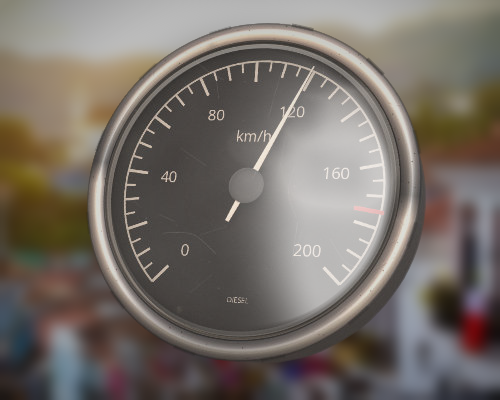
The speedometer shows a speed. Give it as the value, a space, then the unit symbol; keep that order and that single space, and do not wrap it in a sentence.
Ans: 120 km/h
